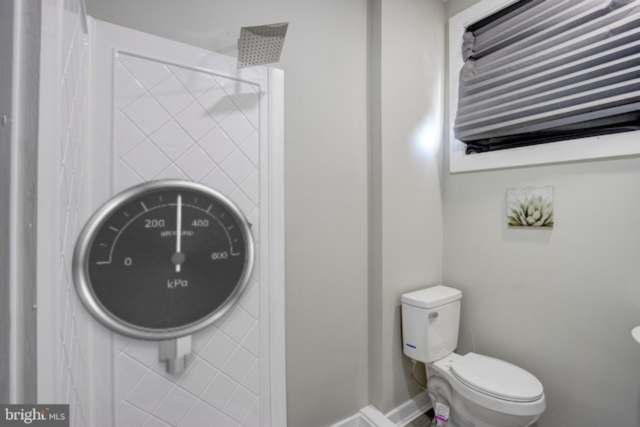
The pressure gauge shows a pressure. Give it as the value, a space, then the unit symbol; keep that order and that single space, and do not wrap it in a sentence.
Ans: 300 kPa
